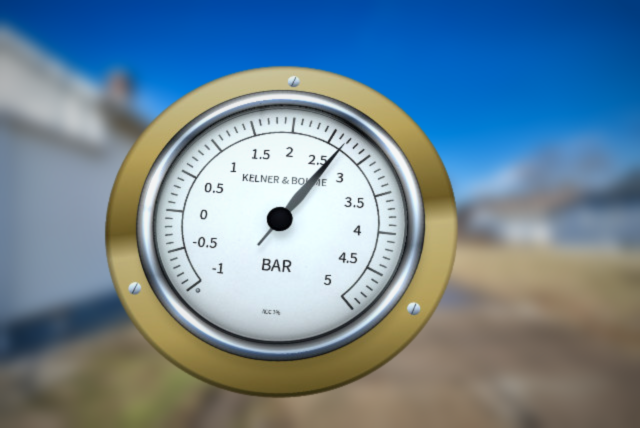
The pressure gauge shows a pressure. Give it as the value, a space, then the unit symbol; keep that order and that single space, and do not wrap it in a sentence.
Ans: 2.7 bar
